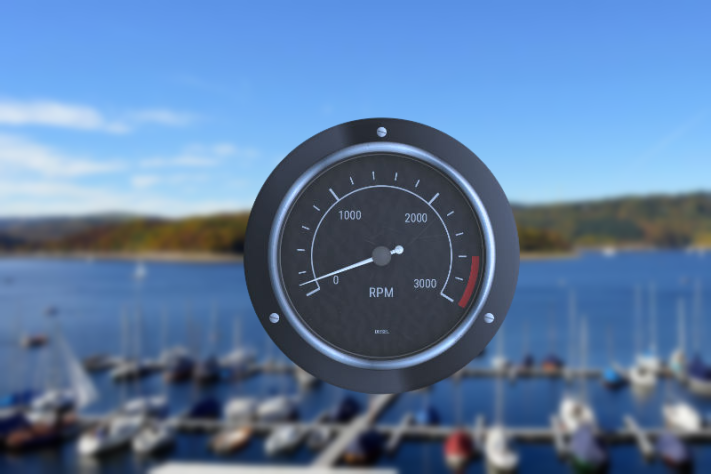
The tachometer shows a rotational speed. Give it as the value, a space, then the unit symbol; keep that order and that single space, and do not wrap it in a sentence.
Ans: 100 rpm
